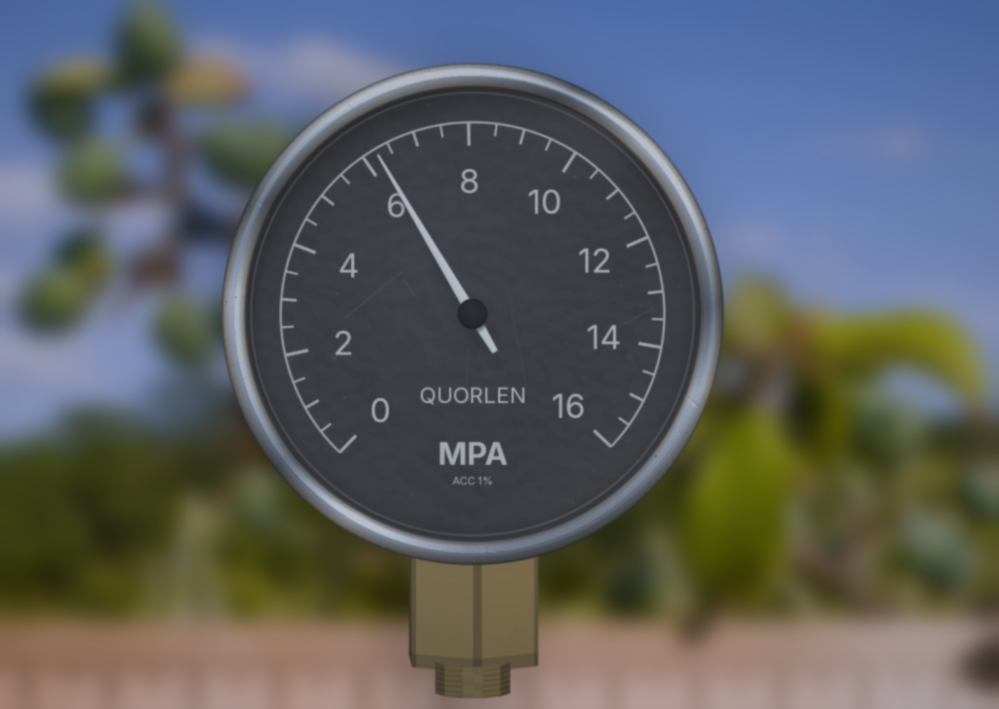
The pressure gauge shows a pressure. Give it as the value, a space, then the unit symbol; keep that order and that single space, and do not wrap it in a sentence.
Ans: 6.25 MPa
